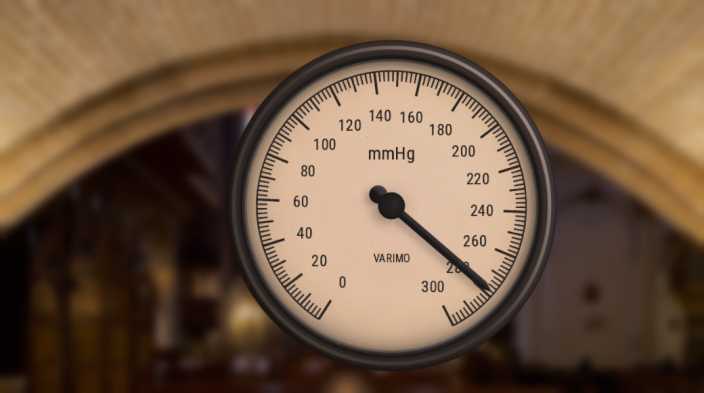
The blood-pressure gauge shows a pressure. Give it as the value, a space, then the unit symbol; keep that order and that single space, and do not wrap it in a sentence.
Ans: 278 mmHg
